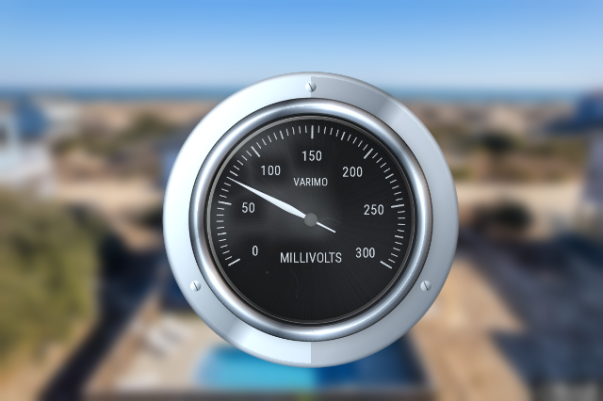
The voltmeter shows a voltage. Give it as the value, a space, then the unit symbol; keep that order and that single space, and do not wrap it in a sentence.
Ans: 70 mV
